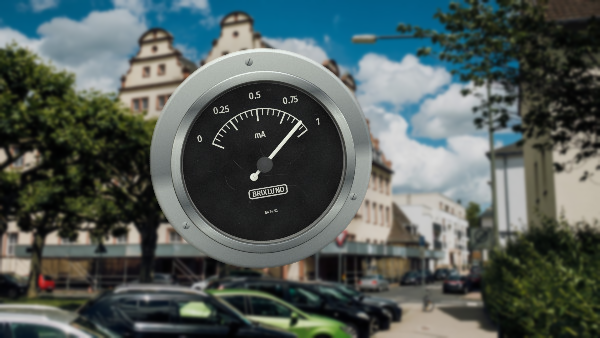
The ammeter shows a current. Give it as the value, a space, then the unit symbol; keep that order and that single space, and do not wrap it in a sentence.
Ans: 0.9 mA
